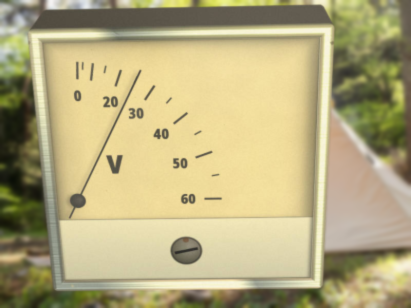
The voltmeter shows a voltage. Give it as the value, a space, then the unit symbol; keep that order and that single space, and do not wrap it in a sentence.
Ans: 25 V
